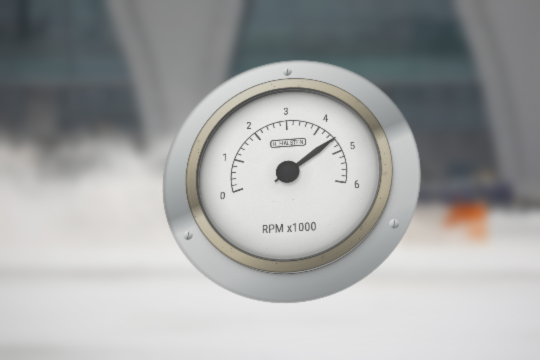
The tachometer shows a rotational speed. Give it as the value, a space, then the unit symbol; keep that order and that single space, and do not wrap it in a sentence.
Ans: 4600 rpm
